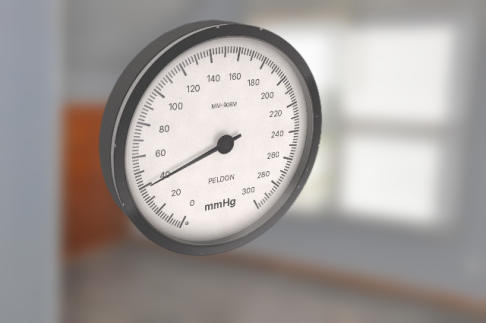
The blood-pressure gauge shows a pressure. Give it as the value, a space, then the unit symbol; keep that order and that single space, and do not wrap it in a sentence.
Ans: 40 mmHg
